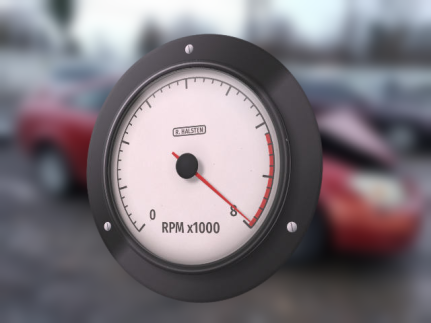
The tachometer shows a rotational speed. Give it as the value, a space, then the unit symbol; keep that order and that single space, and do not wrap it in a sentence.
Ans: 7900 rpm
